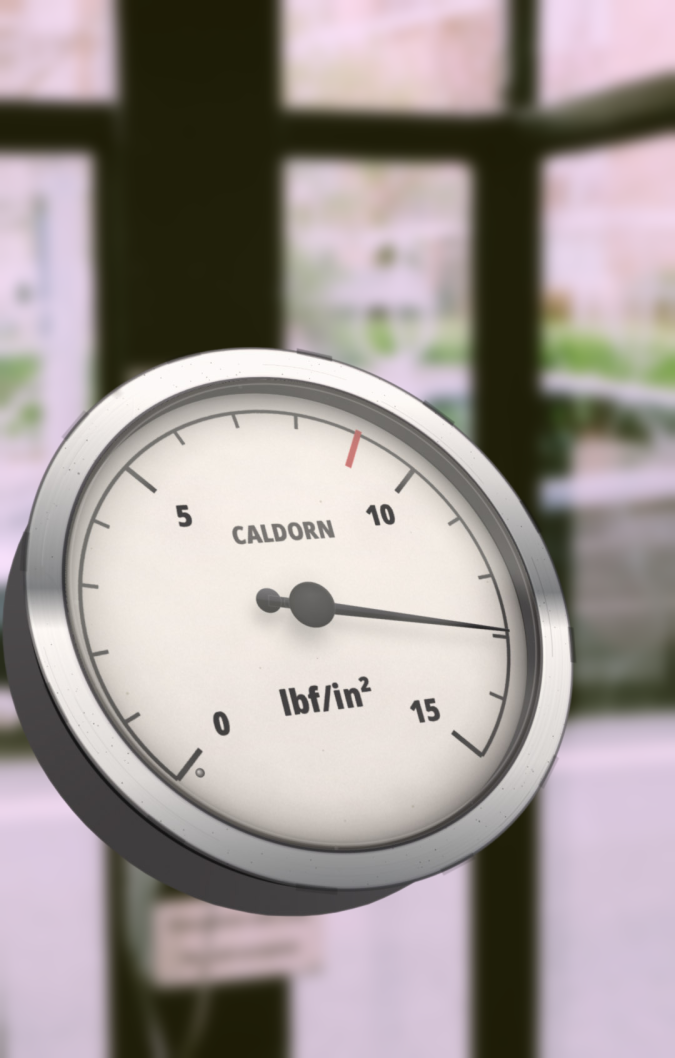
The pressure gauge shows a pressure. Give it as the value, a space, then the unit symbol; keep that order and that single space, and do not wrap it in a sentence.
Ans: 13 psi
